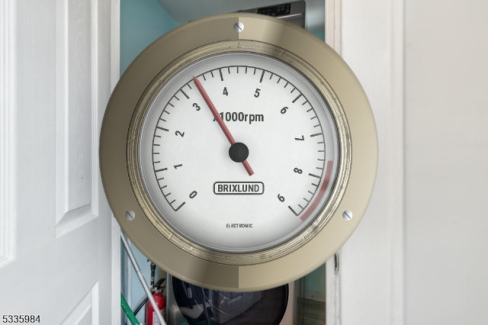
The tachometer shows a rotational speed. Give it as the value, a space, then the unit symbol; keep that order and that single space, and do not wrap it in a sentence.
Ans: 3400 rpm
